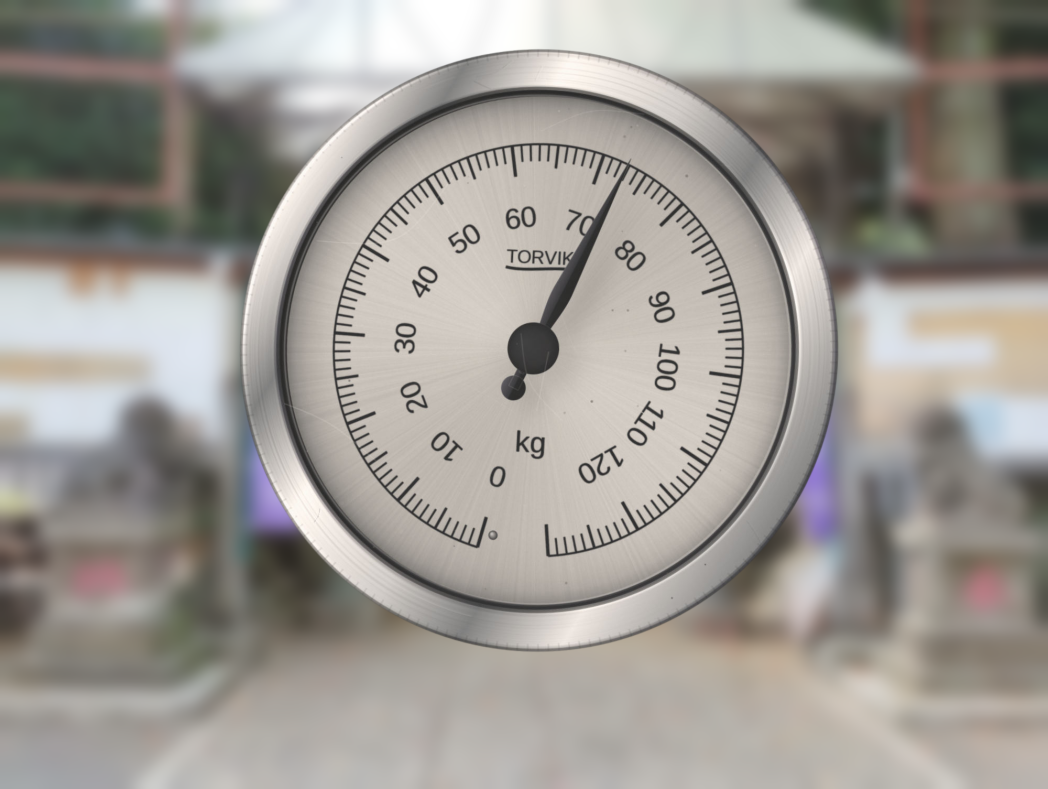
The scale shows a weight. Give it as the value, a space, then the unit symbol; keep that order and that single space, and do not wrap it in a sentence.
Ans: 73 kg
